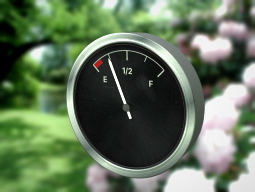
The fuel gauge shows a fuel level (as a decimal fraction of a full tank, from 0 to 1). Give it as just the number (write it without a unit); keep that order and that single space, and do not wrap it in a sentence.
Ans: 0.25
